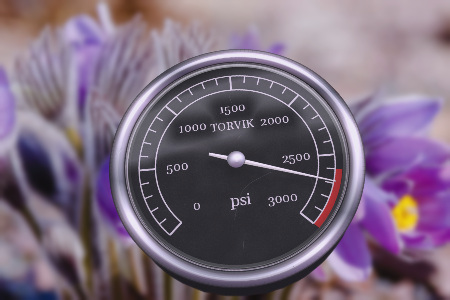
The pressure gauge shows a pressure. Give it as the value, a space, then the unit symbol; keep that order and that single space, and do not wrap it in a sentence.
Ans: 2700 psi
